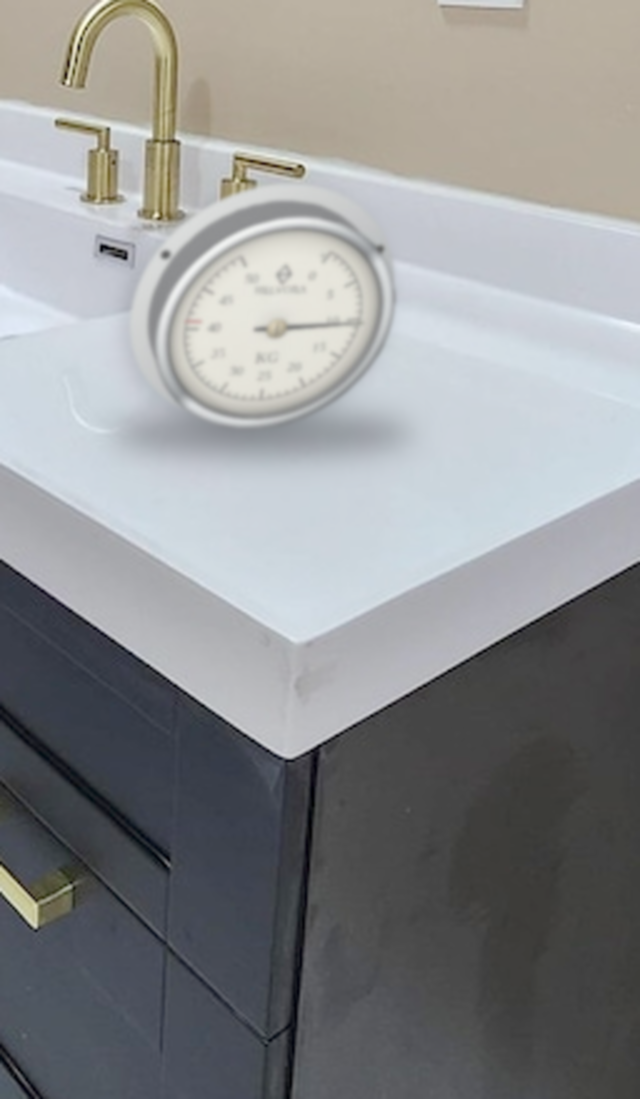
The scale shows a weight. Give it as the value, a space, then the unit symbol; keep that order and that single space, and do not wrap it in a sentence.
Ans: 10 kg
